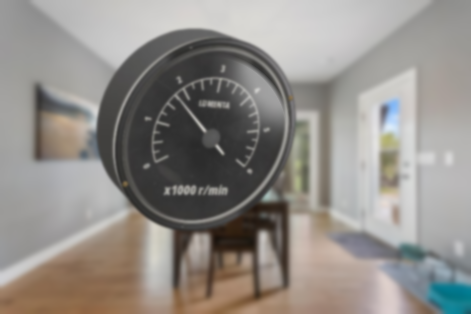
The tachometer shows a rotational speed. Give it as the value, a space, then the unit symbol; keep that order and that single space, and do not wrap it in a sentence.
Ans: 1750 rpm
